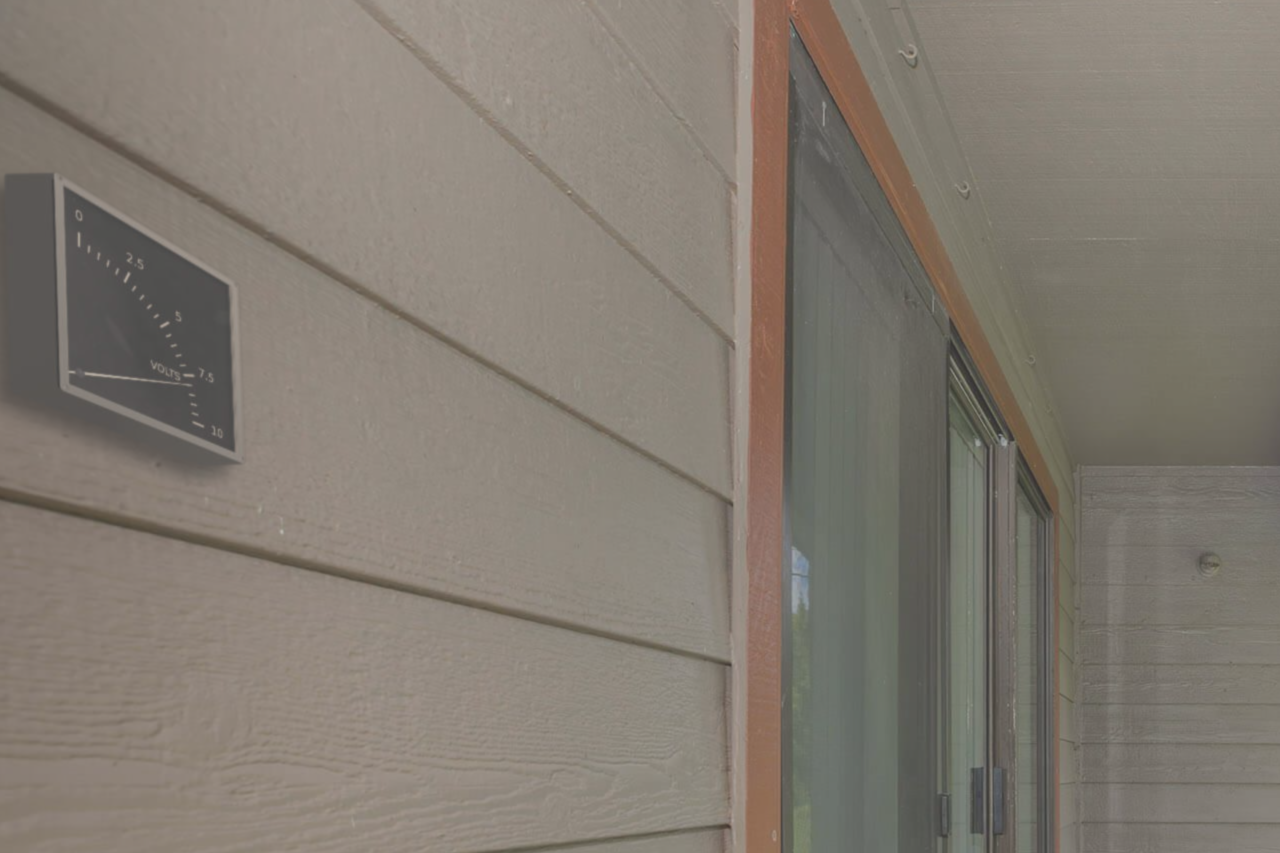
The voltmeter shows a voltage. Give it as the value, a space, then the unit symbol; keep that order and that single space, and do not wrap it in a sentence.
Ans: 8 V
